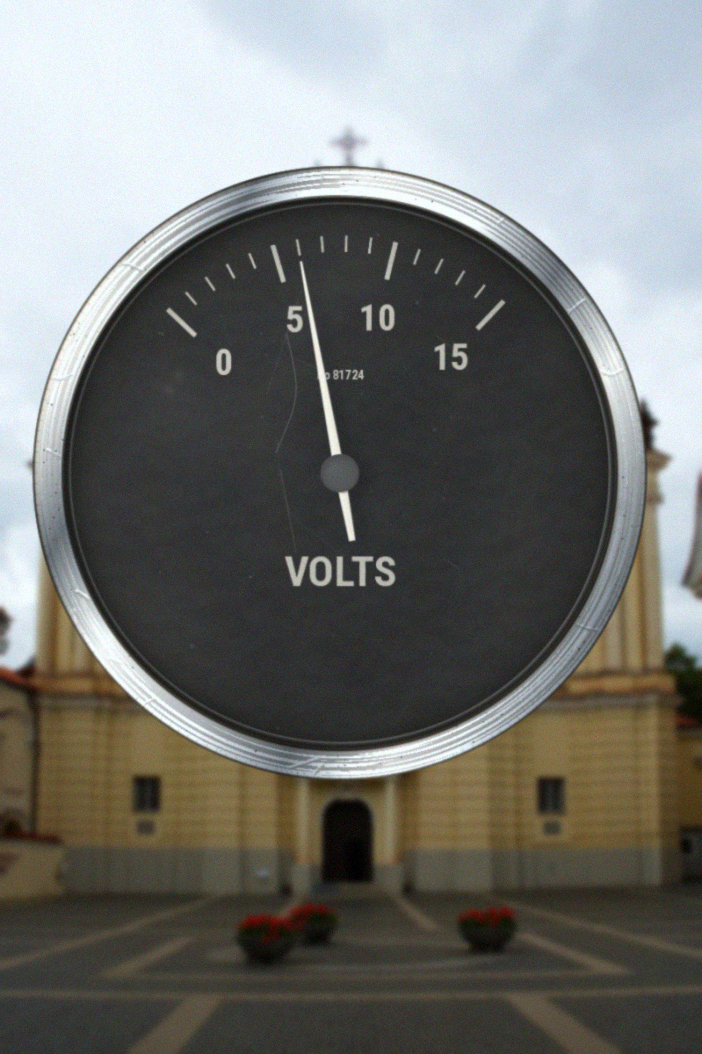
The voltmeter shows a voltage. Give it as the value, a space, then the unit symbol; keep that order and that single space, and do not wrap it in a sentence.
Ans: 6 V
